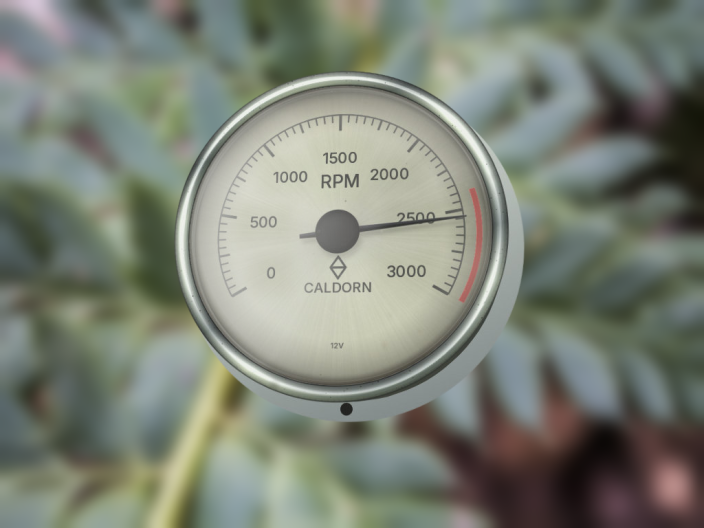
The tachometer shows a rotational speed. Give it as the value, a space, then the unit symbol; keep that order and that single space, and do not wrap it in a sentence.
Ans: 2550 rpm
